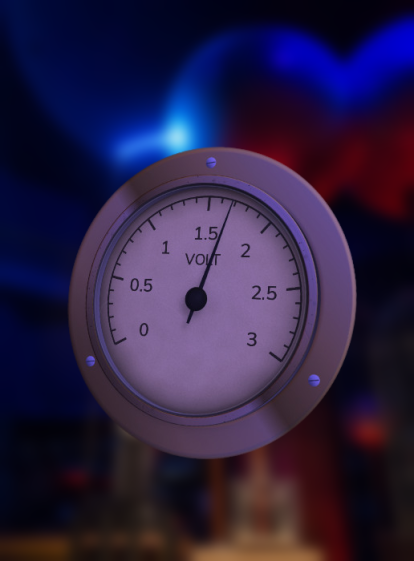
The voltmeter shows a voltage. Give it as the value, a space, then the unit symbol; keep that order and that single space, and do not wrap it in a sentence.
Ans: 1.7 V
